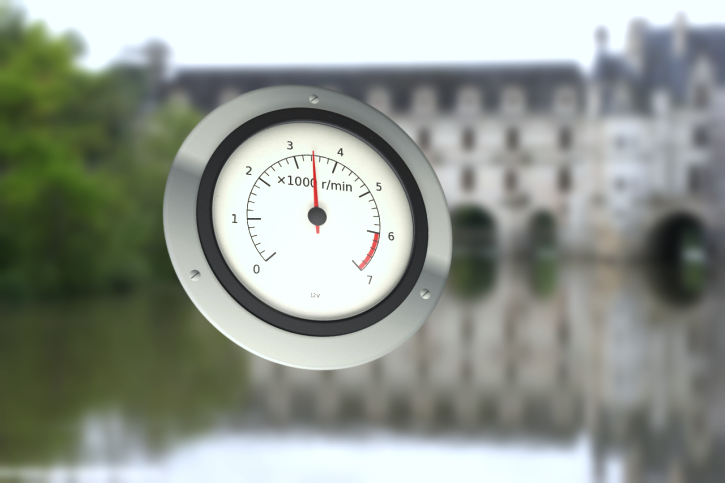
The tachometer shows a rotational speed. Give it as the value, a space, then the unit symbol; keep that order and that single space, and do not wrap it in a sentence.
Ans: 3400 rpm
